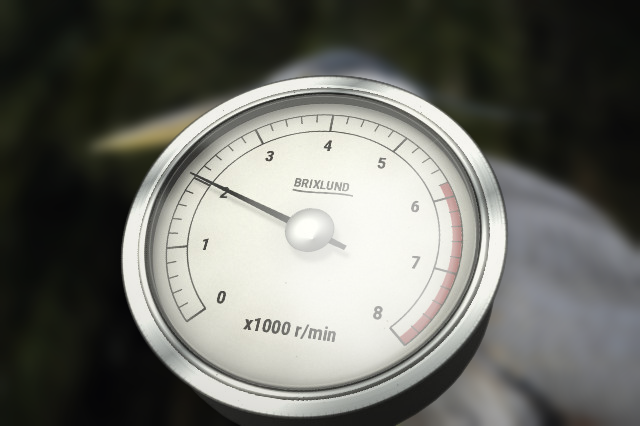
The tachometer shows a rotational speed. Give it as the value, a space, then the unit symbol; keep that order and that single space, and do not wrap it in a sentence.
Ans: 2000 rpm
